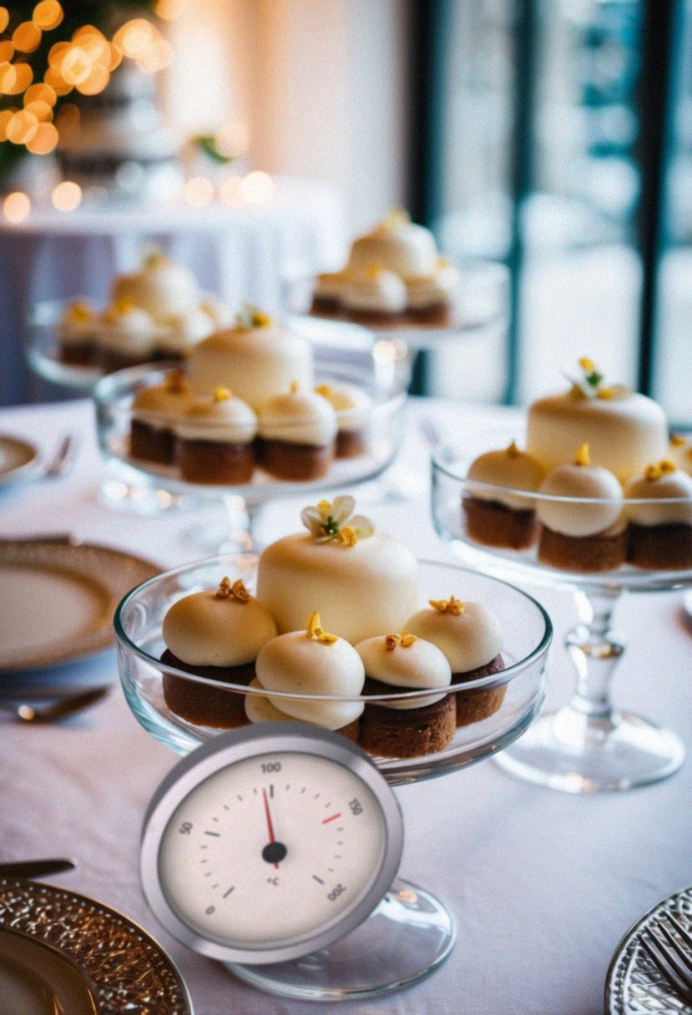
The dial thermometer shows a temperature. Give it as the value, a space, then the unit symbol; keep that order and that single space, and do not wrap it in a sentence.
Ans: 95 °C
